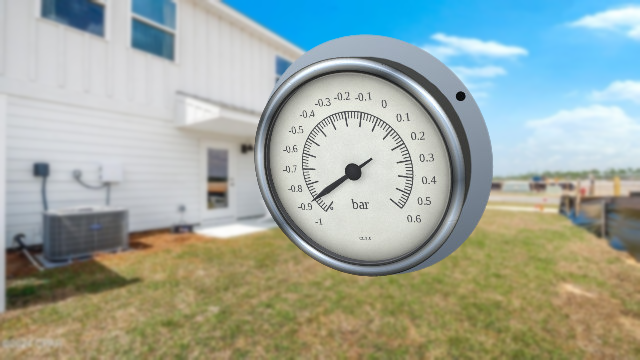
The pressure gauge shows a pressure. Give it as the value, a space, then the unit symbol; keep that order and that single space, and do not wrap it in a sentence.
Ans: -0.9 bar
